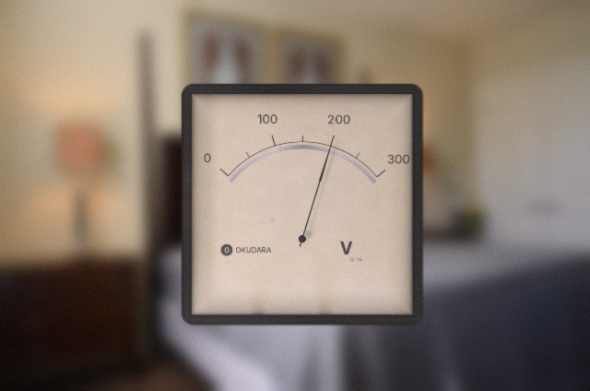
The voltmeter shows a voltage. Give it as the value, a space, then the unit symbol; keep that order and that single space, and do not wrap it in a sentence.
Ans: 200 V
